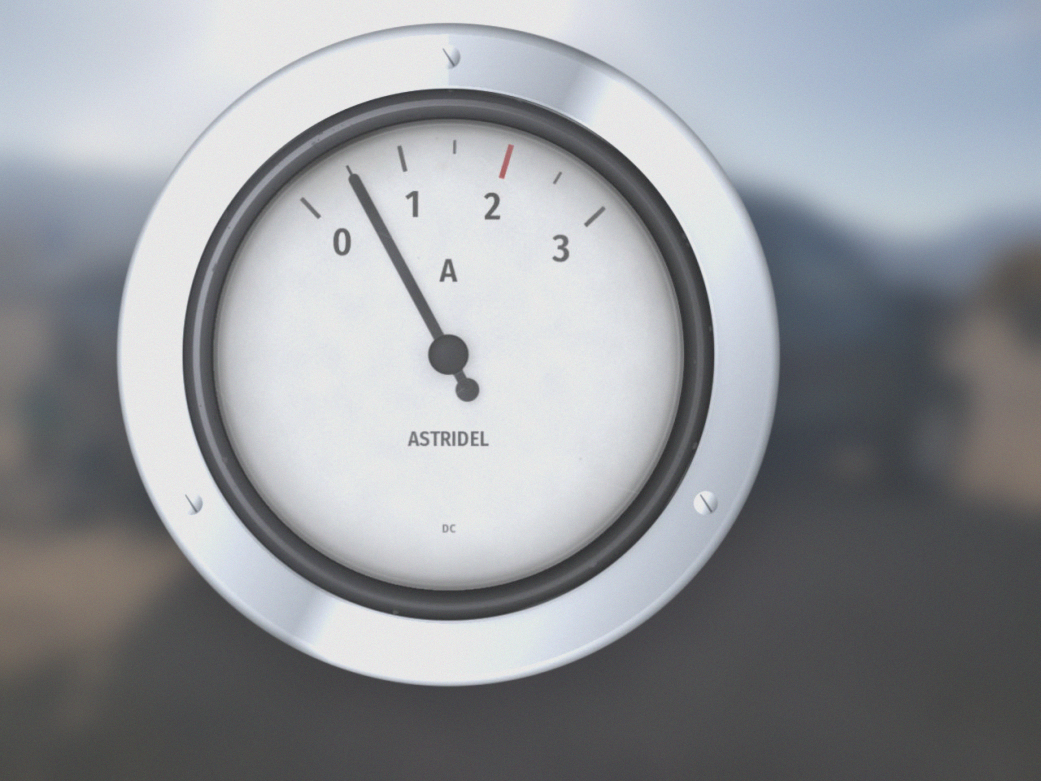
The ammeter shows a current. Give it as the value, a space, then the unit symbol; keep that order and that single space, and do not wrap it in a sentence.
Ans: 0.5 A
